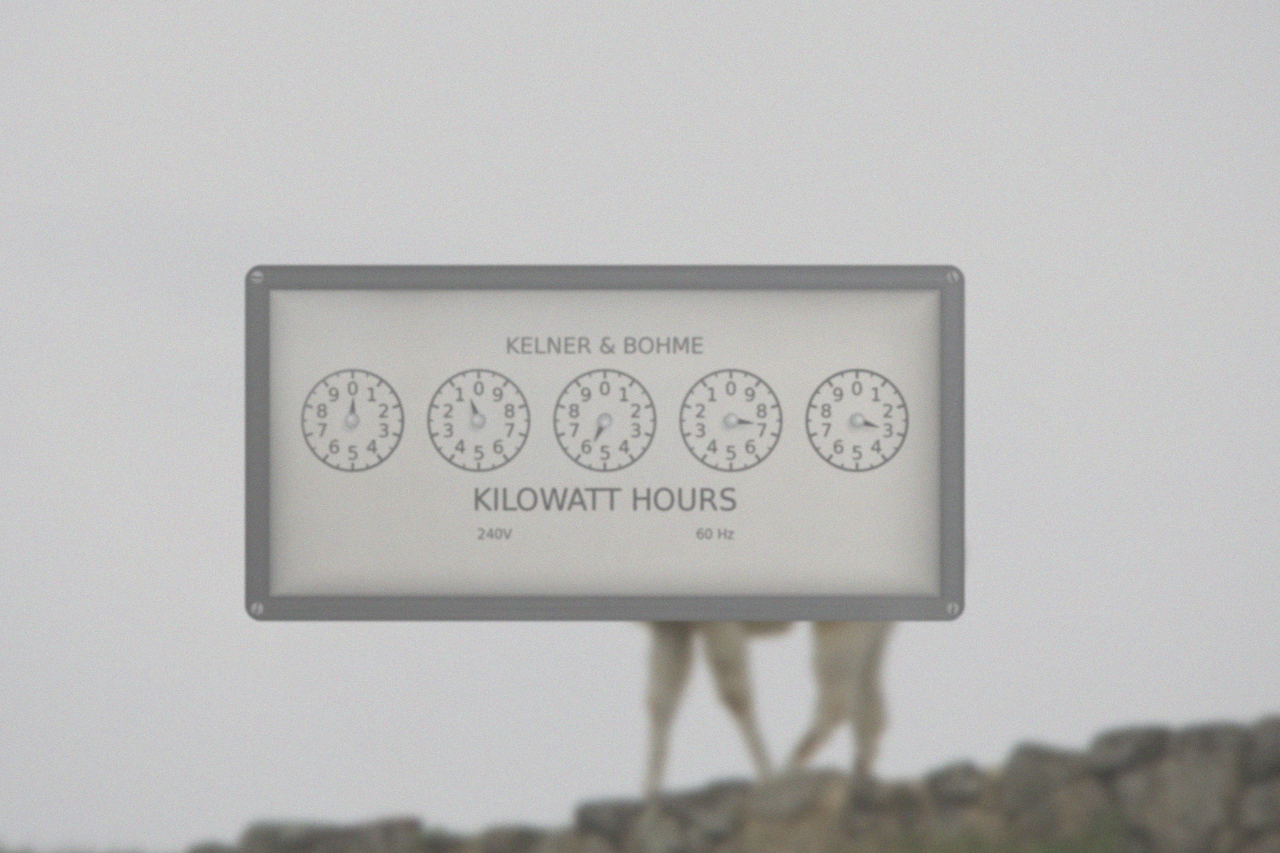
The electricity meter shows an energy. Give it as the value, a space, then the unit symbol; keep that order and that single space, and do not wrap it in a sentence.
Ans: 573 kWh
